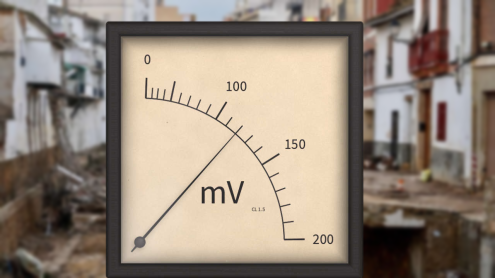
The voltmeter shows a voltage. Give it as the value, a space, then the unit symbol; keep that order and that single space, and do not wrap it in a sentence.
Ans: 120 mV
